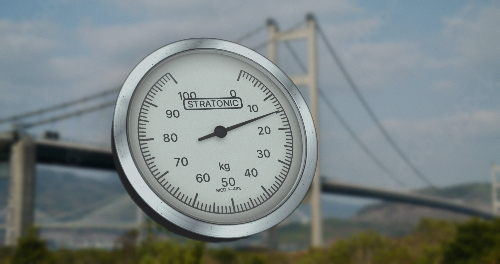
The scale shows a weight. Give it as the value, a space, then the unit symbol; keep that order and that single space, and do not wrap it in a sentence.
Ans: 15 kg
